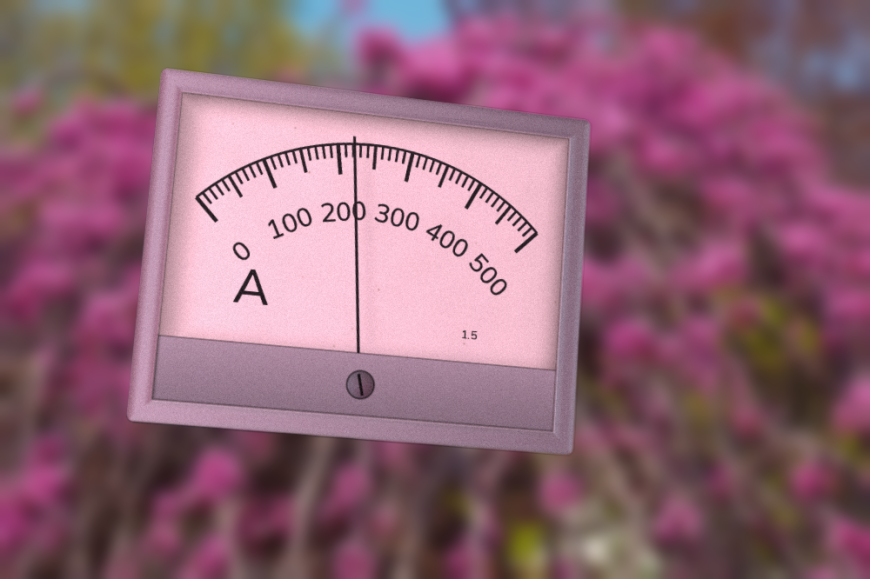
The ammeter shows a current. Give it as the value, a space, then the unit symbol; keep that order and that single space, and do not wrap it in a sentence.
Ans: 220 A
